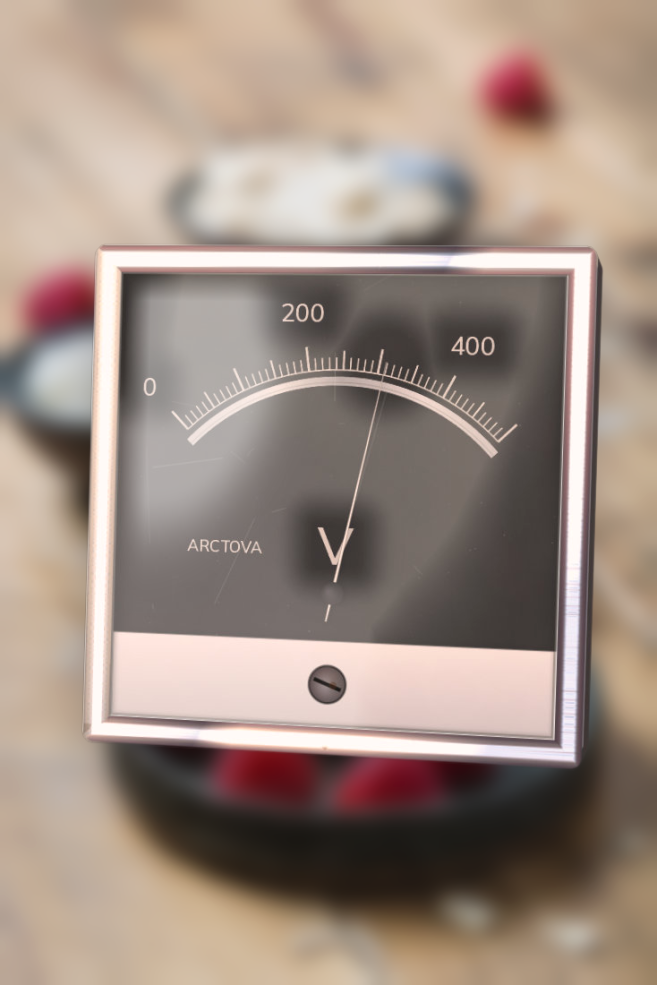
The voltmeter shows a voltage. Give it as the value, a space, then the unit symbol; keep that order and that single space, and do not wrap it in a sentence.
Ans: 310 V
